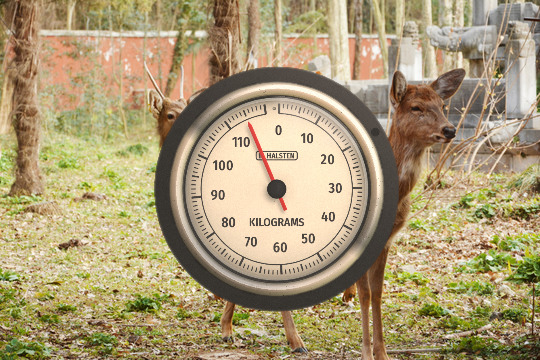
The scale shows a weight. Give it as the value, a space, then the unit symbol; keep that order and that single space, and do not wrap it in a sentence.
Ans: 115 kg
